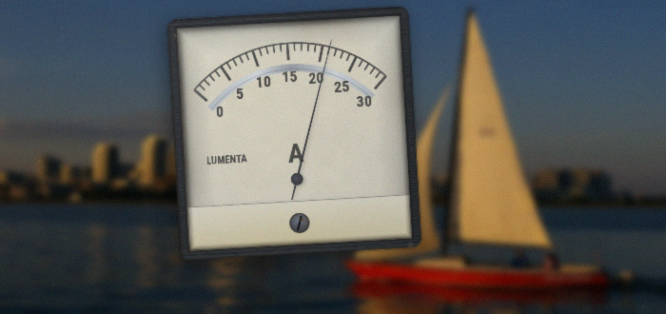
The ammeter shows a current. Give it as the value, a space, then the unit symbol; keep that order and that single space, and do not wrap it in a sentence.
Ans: 21 A
